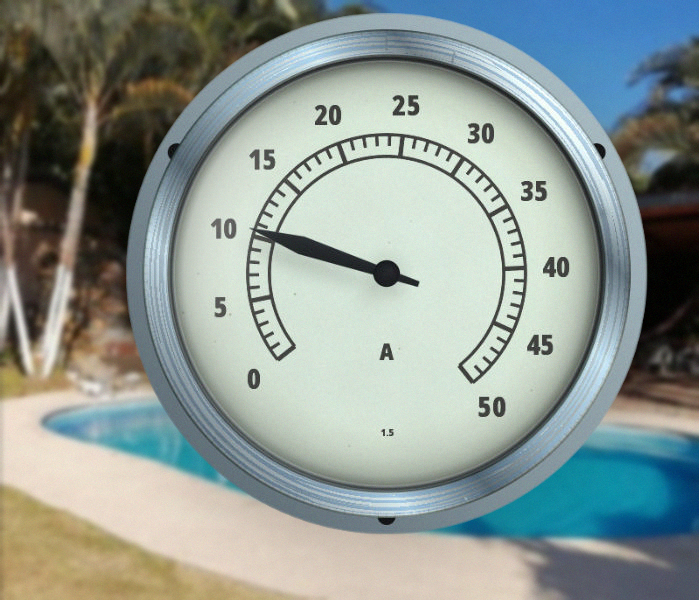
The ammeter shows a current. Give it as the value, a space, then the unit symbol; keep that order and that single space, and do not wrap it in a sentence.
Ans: 10.5 A
